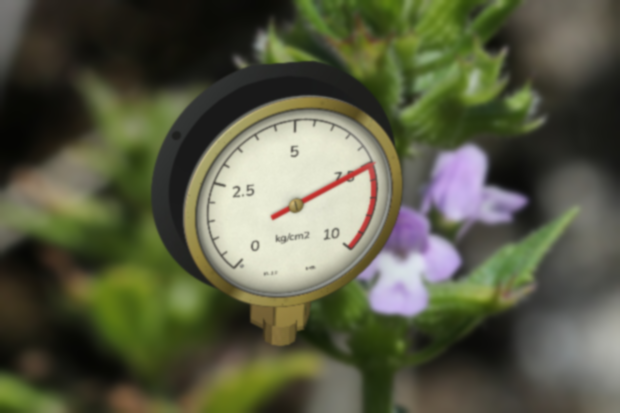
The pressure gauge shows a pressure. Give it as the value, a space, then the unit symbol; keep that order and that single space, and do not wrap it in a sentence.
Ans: 7.5 kg/cm²
